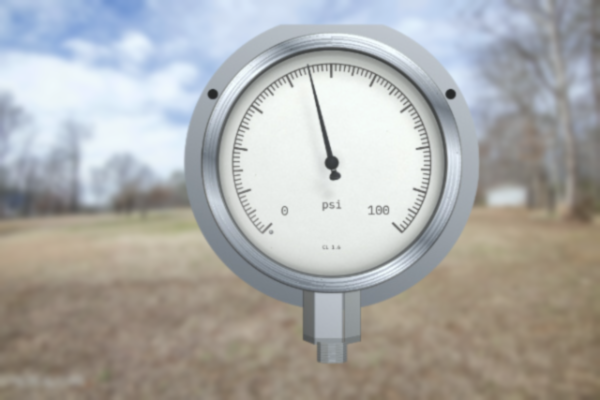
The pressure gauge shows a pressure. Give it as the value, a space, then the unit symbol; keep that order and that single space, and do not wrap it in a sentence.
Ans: 45 psi
